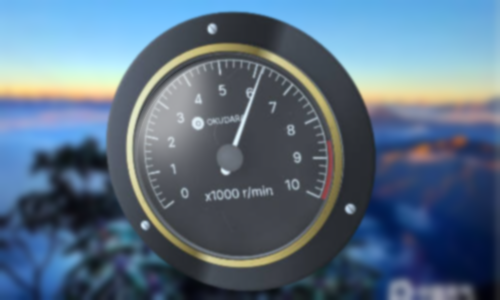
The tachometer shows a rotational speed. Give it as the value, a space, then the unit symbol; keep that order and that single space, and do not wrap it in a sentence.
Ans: 6200 rpm
